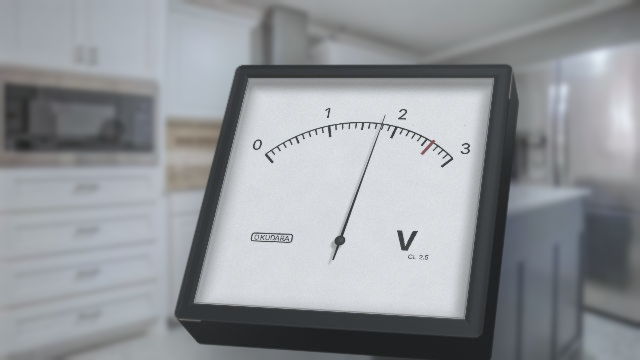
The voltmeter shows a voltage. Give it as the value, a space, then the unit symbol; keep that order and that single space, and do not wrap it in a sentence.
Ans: 1.8 V
